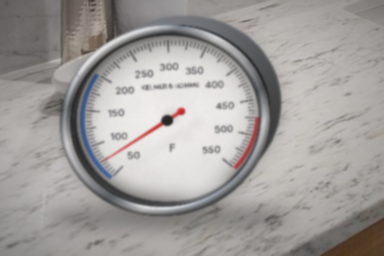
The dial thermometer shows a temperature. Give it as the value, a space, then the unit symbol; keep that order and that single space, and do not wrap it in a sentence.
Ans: 75 °F
